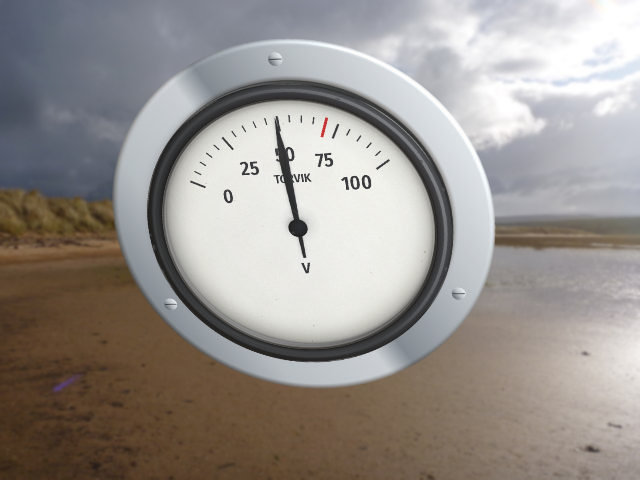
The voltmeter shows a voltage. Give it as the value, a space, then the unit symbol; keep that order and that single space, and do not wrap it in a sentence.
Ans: 50 V
